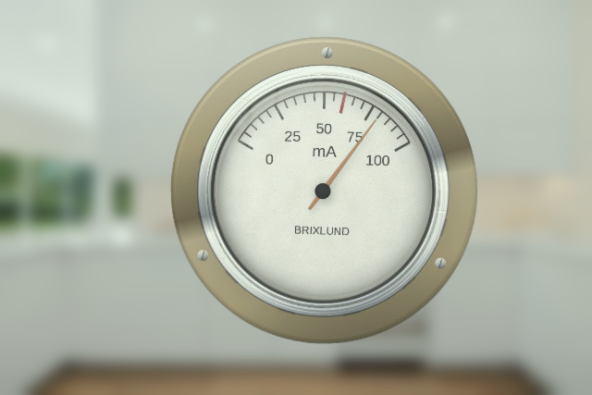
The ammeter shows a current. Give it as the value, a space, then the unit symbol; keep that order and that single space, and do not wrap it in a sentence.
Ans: 80 mA
